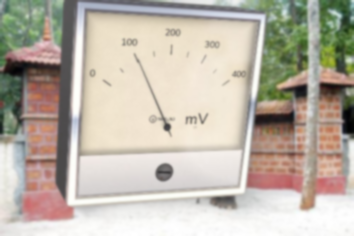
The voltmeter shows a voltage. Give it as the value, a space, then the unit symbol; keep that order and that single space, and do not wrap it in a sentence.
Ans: 100 mV
